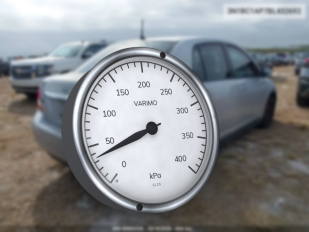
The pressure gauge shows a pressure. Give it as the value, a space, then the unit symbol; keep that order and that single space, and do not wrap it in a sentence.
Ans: 35 kPa
